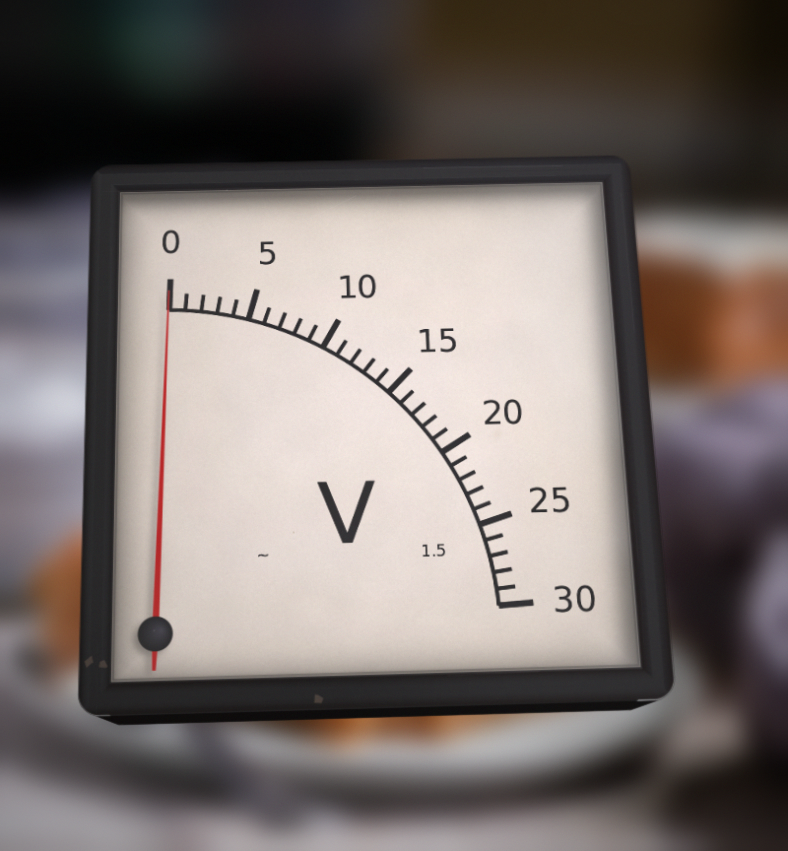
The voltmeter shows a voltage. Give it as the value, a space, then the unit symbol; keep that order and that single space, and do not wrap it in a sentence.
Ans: 0 V
